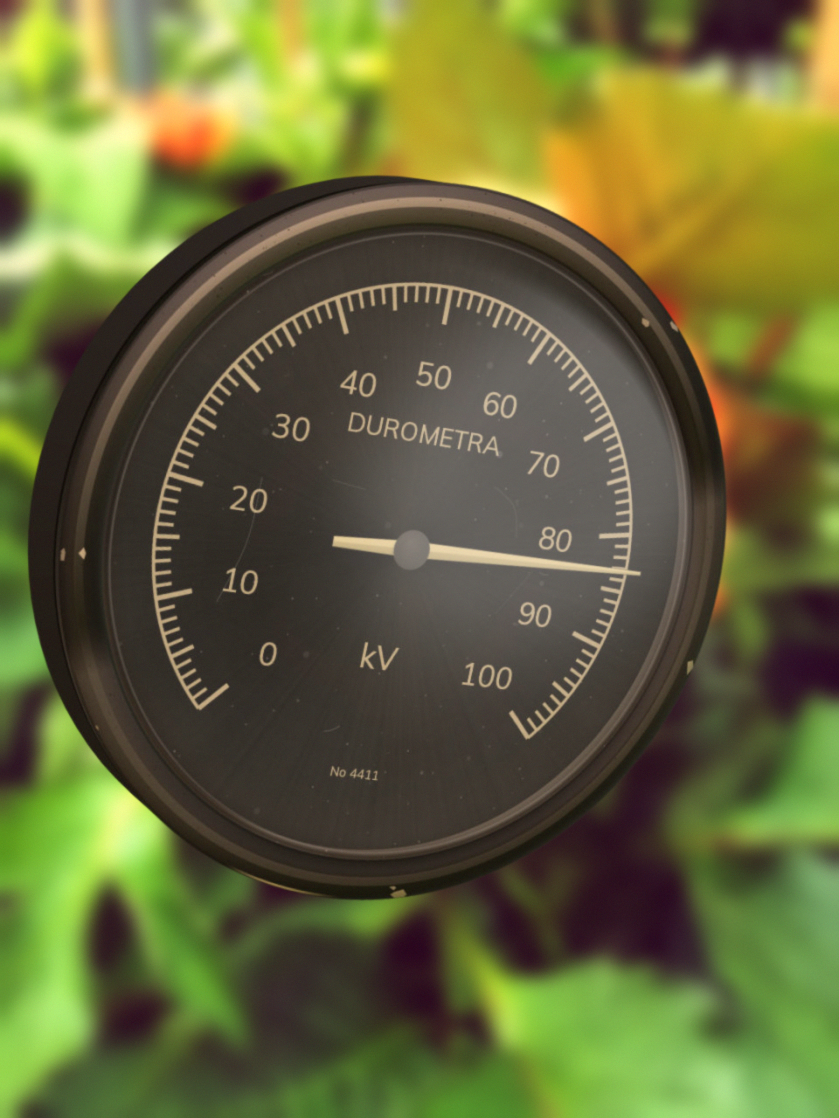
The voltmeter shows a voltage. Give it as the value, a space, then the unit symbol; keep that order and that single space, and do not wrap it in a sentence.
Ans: 83 kV
